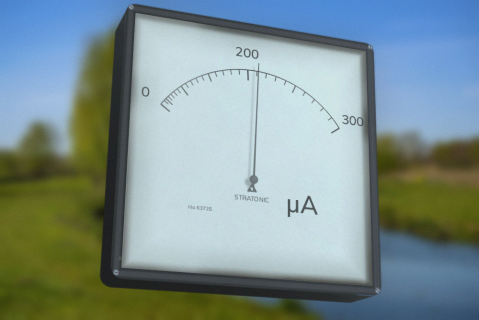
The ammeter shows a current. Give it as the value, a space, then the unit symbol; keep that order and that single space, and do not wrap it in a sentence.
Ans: 210 µA
